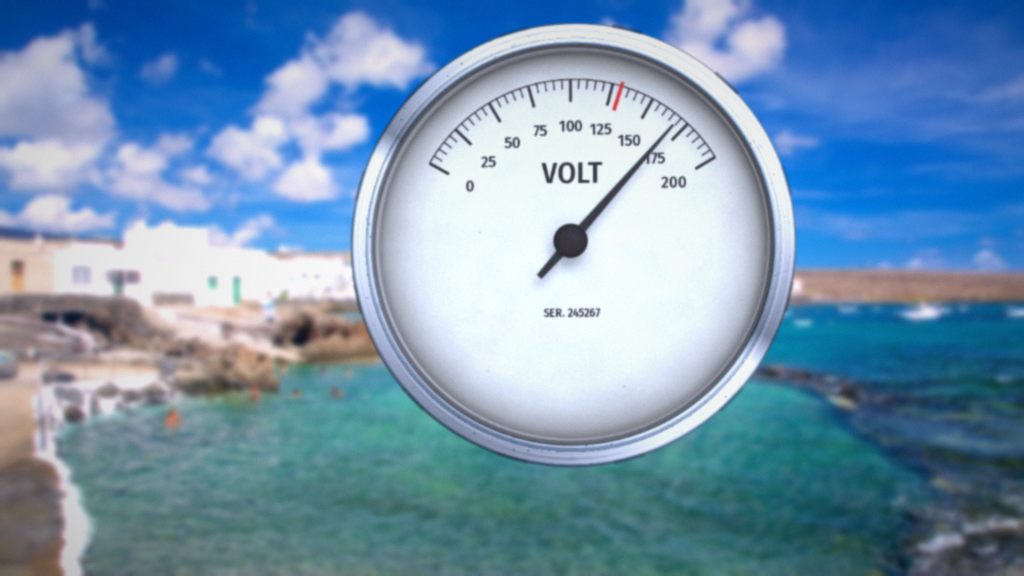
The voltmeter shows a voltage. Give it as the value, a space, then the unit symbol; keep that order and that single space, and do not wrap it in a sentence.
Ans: 170 V
